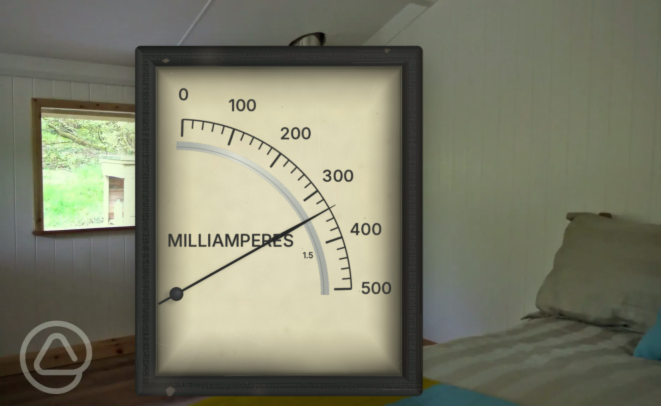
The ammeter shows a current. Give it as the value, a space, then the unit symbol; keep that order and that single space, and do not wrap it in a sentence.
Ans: 340 mA
